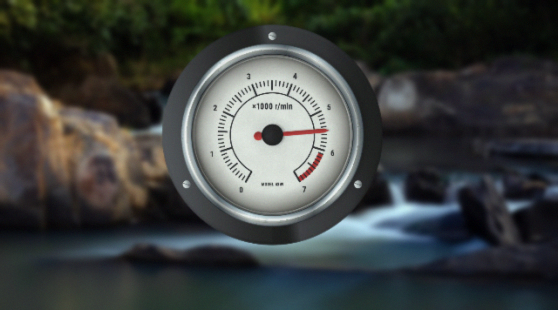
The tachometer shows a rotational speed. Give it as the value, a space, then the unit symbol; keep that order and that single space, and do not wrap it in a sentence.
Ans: 5500 rpm
